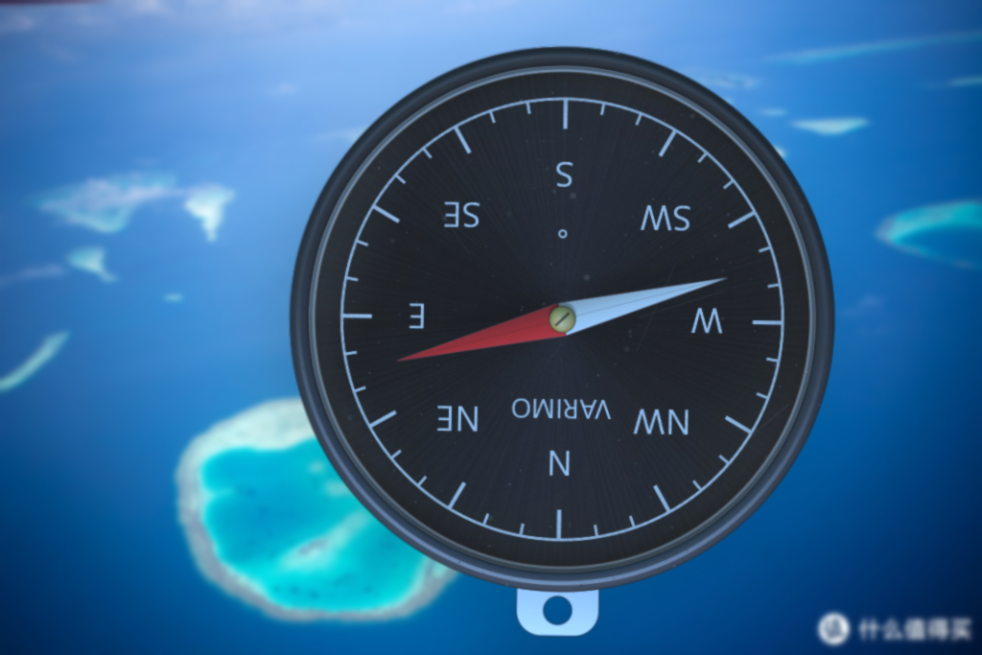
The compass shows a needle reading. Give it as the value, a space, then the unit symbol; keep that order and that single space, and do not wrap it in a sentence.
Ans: 75 °
